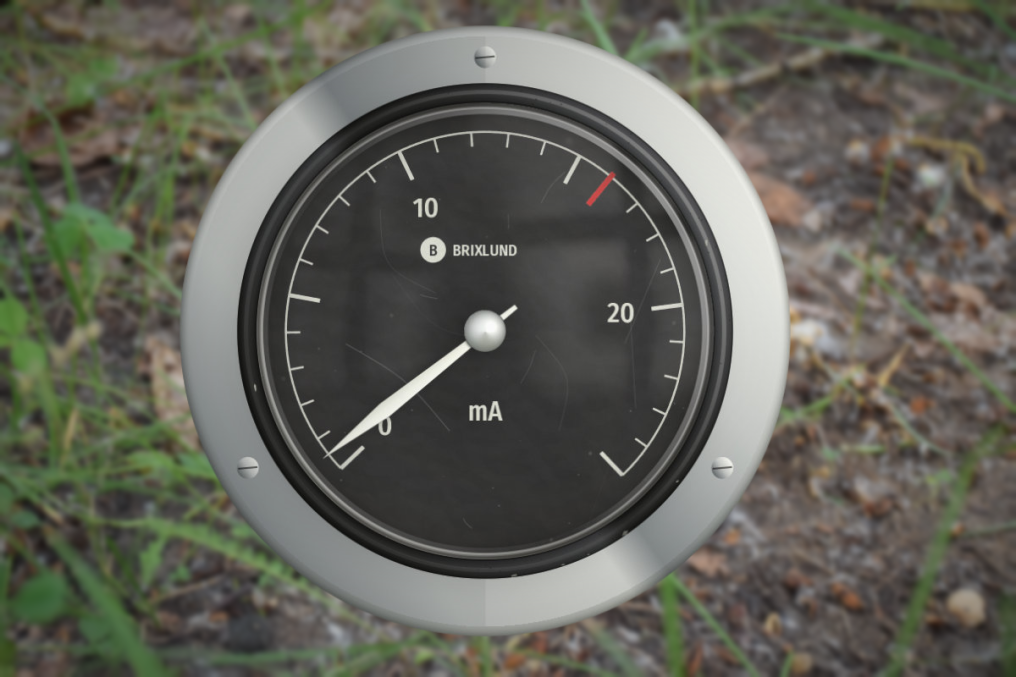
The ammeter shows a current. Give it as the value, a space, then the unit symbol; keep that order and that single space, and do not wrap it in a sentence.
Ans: 0.5 mA
